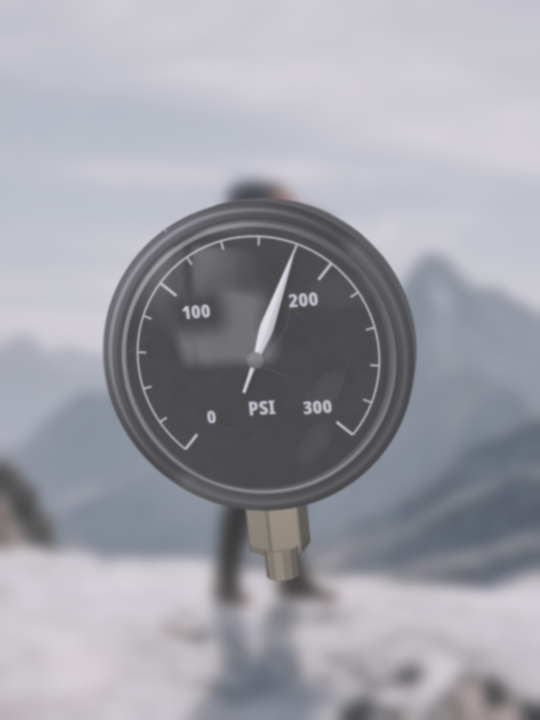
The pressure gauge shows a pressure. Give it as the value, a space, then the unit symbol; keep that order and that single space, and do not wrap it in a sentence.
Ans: 180 psi
